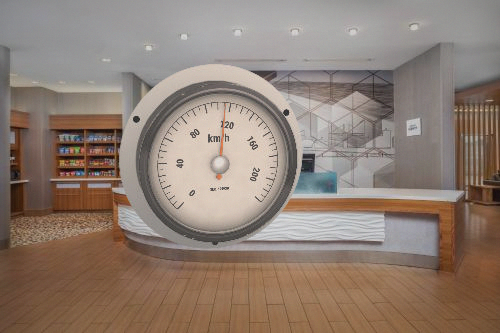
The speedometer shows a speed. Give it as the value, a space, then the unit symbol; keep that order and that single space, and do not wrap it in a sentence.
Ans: 115 km/h
